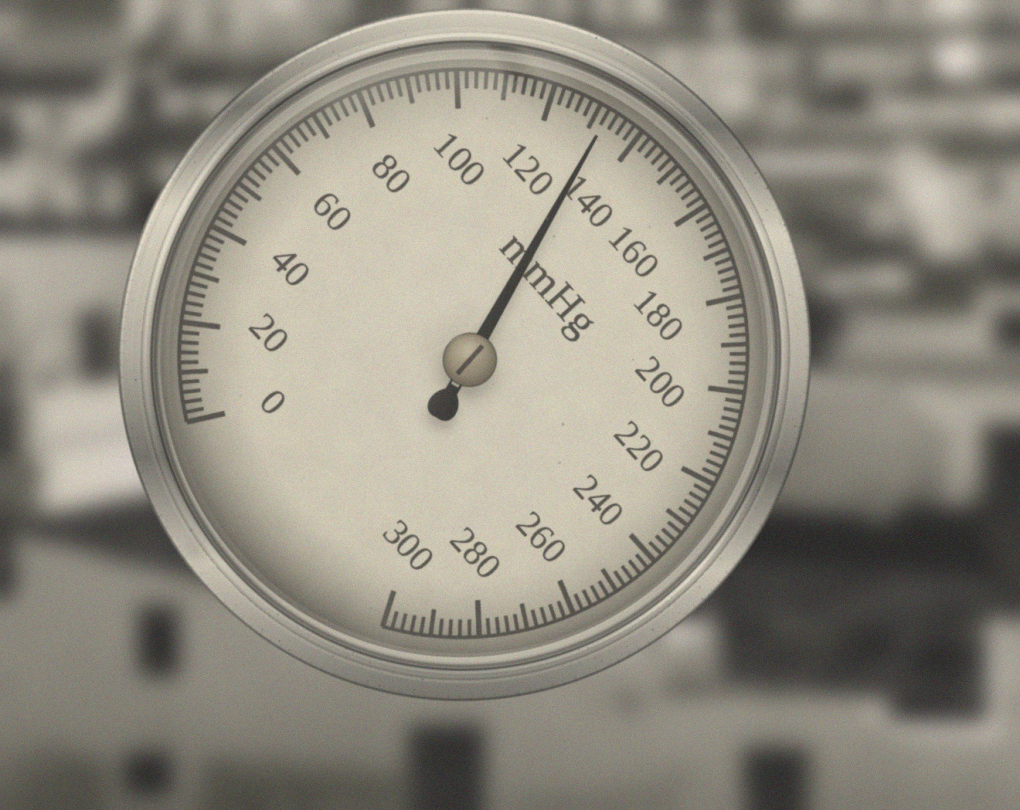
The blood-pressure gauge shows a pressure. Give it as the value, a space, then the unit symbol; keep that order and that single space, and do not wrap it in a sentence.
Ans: 132 mmHg
